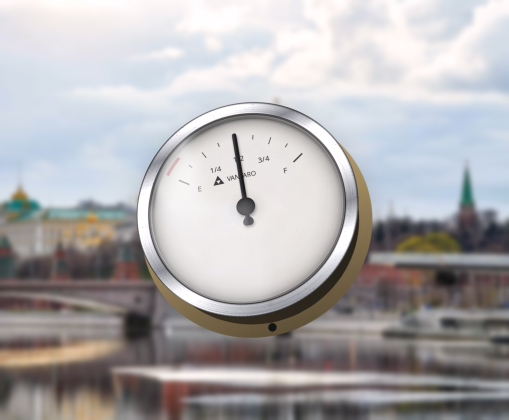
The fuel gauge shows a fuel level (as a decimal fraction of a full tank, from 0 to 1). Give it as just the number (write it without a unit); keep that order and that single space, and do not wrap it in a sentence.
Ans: 0.5
